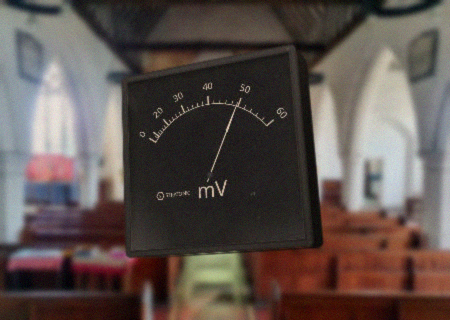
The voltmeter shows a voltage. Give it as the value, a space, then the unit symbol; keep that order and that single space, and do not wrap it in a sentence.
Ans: 50 mV
